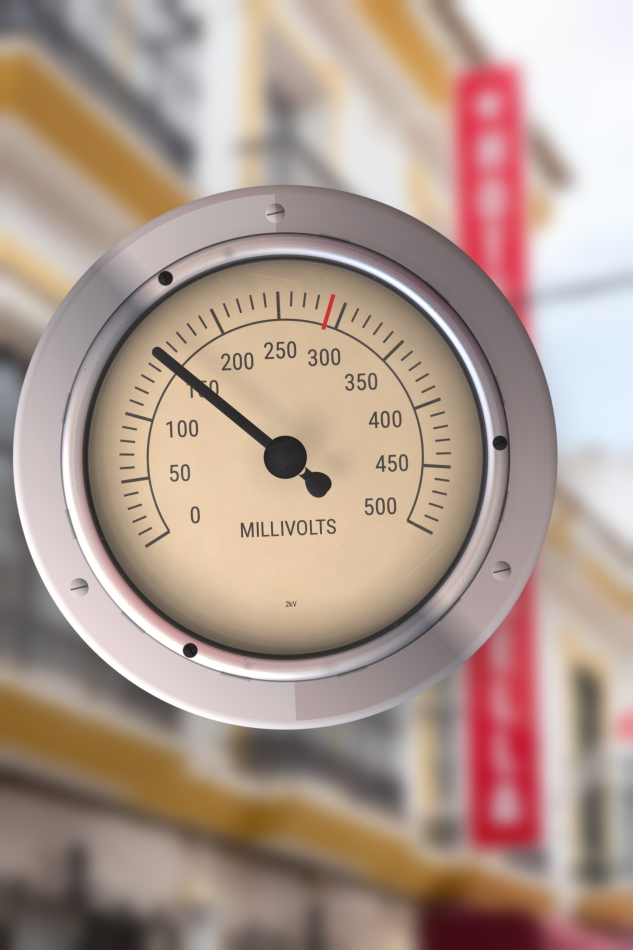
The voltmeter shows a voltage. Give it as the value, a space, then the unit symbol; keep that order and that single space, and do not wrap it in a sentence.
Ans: 150 mV
